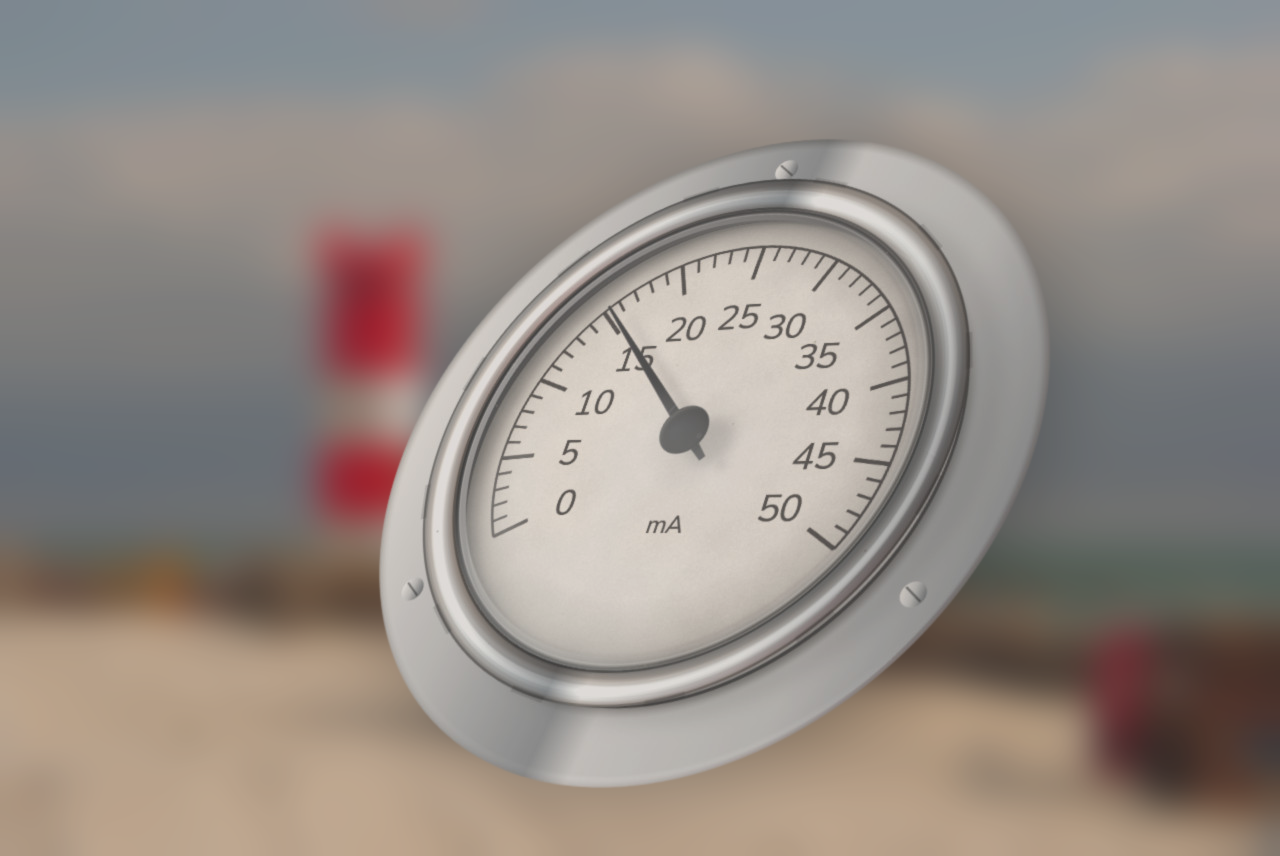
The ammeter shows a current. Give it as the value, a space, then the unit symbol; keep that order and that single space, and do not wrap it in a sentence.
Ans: 15.5 mA
